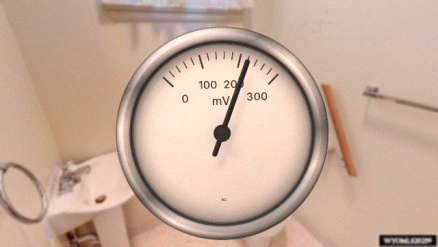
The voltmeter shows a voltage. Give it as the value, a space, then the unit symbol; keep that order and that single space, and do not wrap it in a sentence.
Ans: 220 mV
